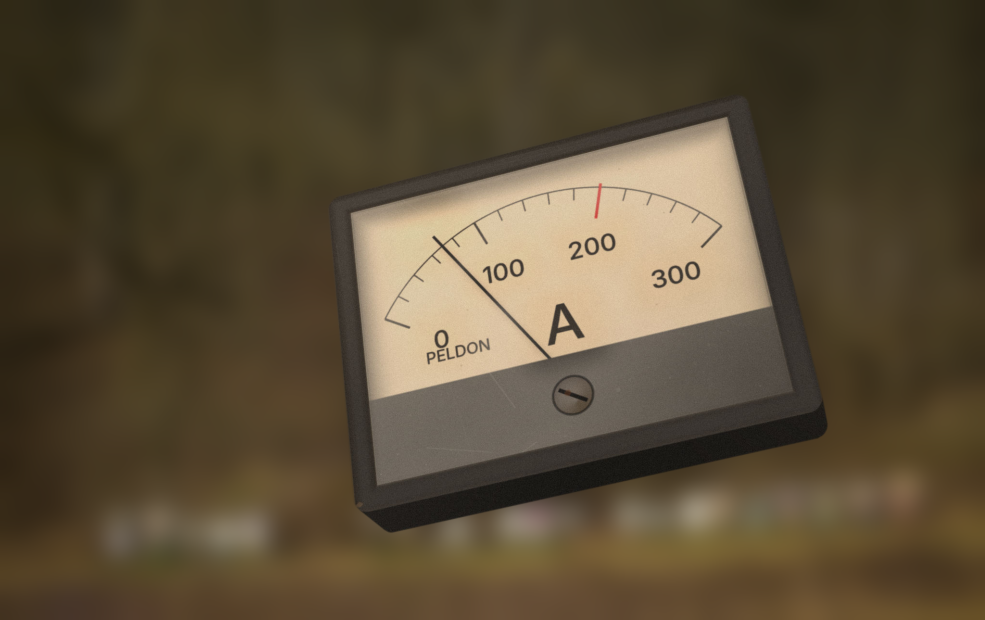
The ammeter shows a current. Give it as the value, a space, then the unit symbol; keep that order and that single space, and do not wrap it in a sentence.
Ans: 70 A
